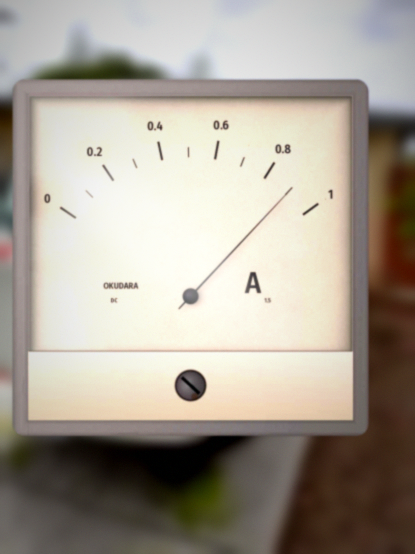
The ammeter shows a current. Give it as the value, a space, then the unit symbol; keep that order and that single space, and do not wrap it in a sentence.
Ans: 0.9 A
